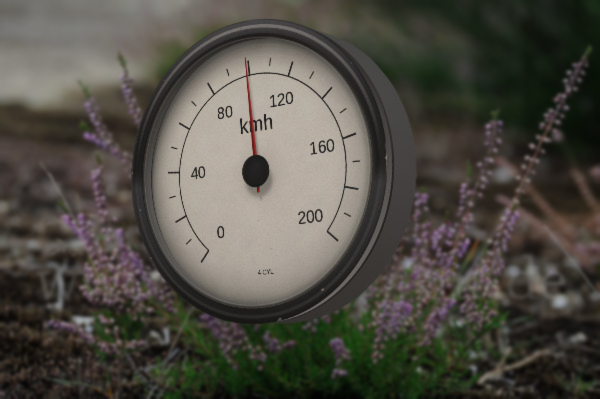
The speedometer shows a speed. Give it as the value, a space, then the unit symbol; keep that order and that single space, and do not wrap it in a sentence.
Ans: 100 km/h
